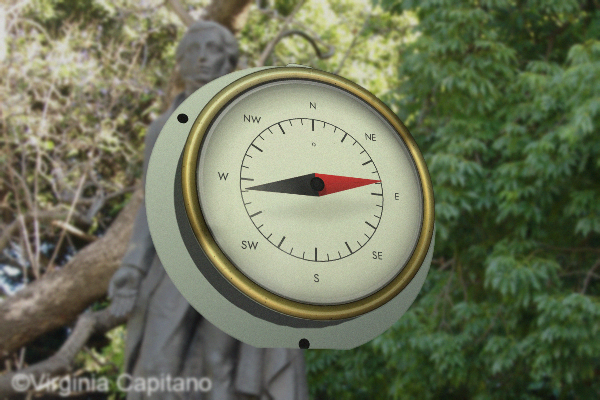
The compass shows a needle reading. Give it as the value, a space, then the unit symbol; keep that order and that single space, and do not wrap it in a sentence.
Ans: 80 °
